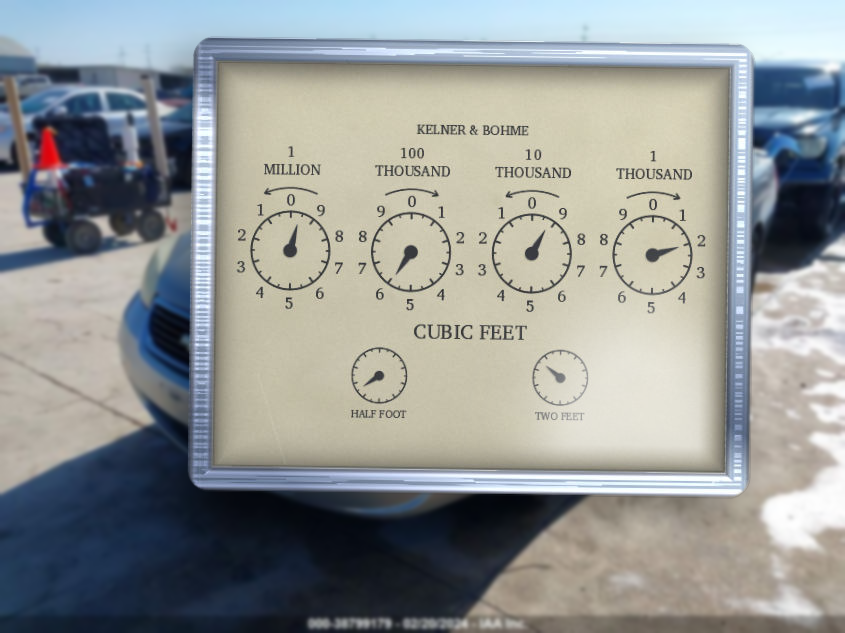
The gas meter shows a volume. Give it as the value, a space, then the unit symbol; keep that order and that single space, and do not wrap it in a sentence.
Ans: 959200 ft³
